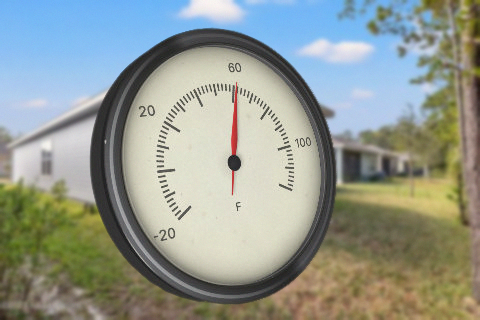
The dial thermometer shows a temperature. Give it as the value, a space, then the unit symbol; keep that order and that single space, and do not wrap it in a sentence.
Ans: 60 °F
